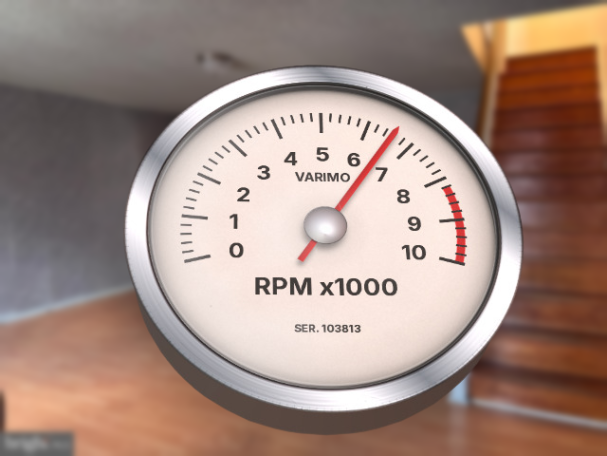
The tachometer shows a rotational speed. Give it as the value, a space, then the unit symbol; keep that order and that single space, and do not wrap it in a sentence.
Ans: 6600 rpm
